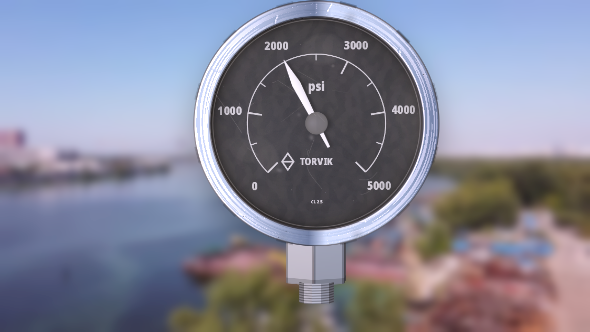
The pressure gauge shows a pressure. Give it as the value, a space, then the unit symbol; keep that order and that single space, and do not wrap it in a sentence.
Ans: 2000 psi
